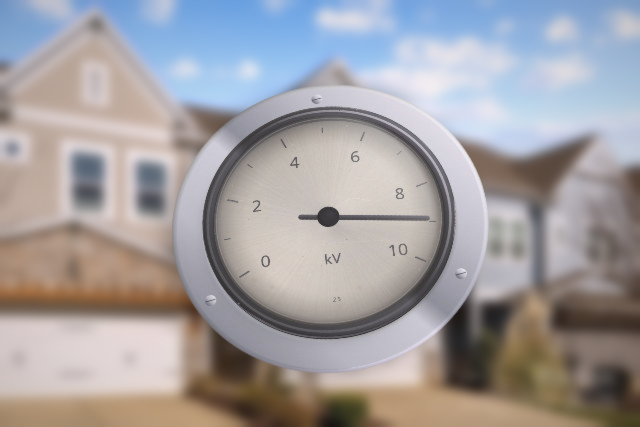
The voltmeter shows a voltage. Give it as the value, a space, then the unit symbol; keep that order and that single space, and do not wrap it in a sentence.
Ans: 9 kV
